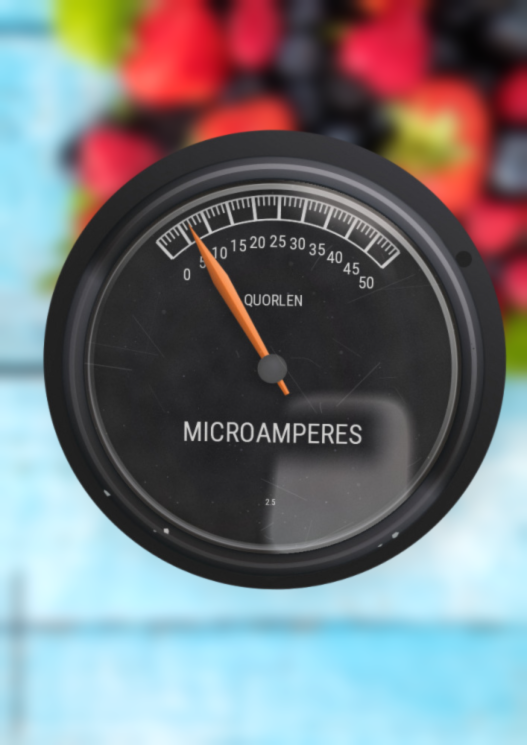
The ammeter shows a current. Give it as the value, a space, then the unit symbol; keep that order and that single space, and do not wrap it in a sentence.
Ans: 7 µA
